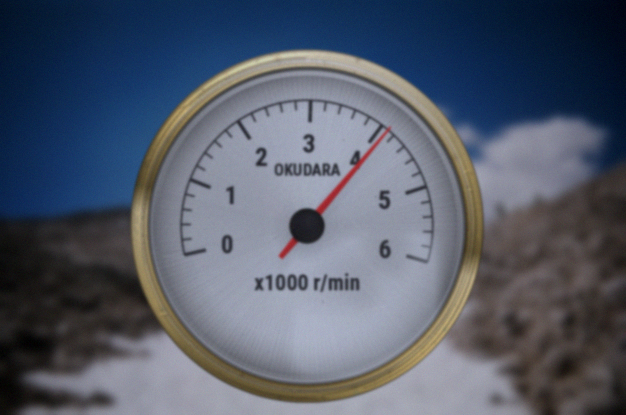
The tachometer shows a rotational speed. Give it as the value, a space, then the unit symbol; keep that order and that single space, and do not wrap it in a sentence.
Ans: 4100 rpm
